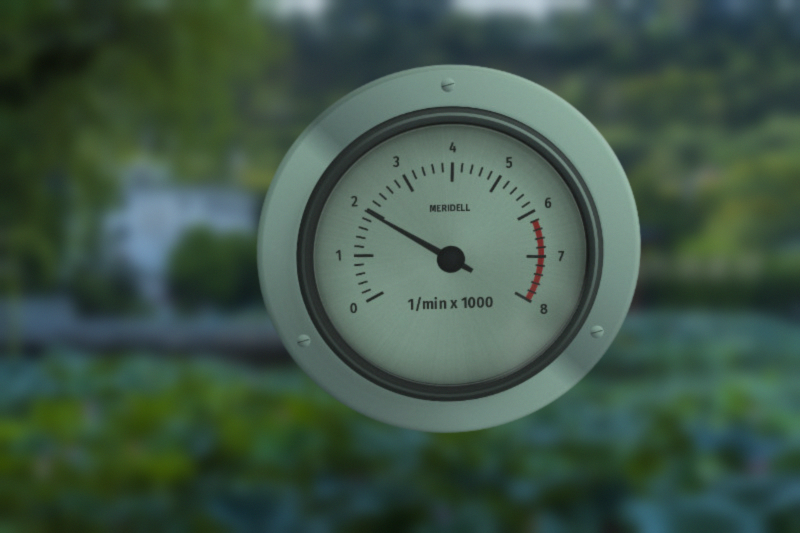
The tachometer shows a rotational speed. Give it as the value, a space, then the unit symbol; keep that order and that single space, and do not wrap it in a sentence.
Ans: 2000 rpm
